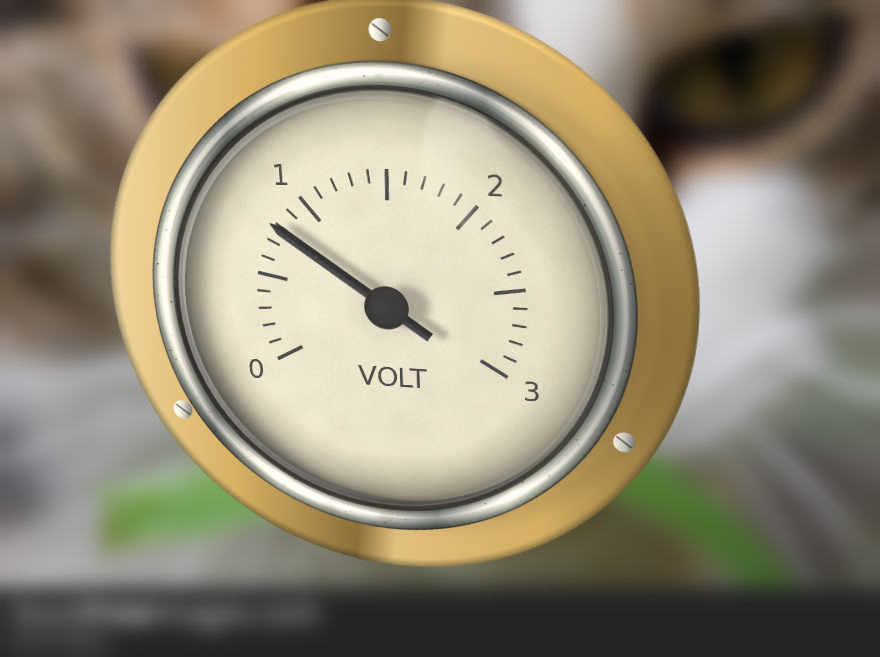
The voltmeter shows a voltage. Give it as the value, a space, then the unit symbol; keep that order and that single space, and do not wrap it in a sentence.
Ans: 0.8 V
